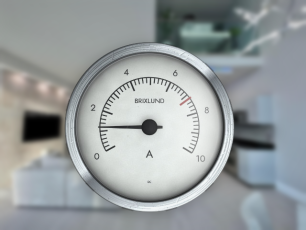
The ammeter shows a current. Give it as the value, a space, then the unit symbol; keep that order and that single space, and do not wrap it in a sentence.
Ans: 1.2 A
